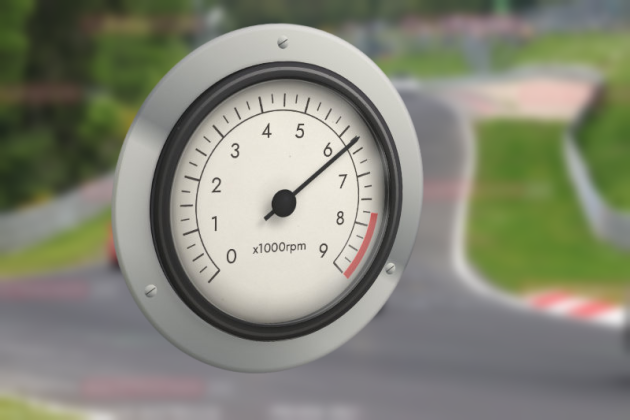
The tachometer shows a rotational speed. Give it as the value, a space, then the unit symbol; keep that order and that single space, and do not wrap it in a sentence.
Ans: 6250 rpm
